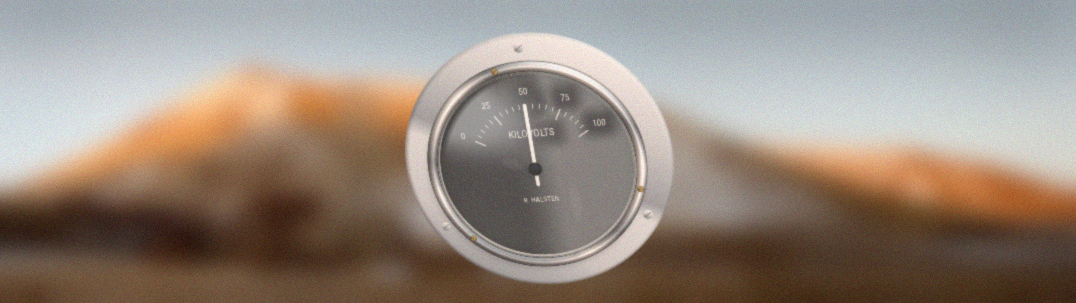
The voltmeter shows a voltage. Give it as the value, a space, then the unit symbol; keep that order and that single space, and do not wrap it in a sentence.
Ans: 50 kV
